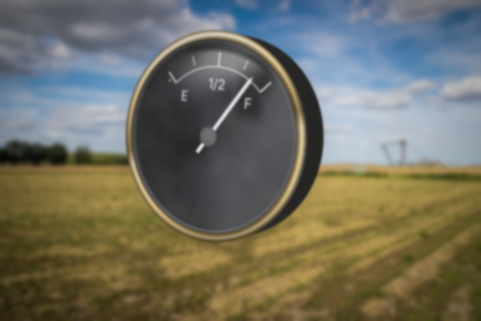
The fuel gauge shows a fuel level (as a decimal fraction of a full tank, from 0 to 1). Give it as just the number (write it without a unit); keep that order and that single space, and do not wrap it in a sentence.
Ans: 0.875
